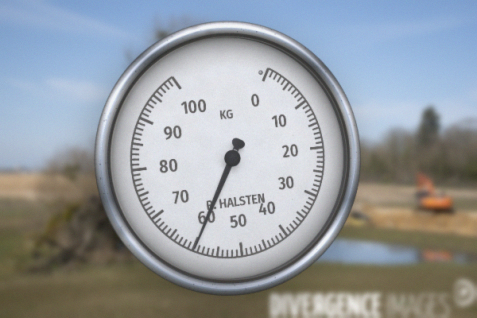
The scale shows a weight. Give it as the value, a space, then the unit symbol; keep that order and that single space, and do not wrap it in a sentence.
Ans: 60 kg
